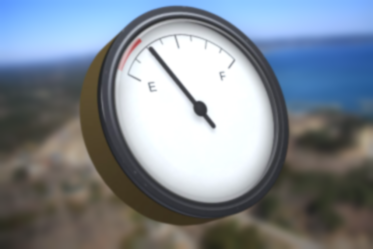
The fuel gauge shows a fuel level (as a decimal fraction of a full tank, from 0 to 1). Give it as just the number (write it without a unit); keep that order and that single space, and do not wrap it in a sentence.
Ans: 0.25
